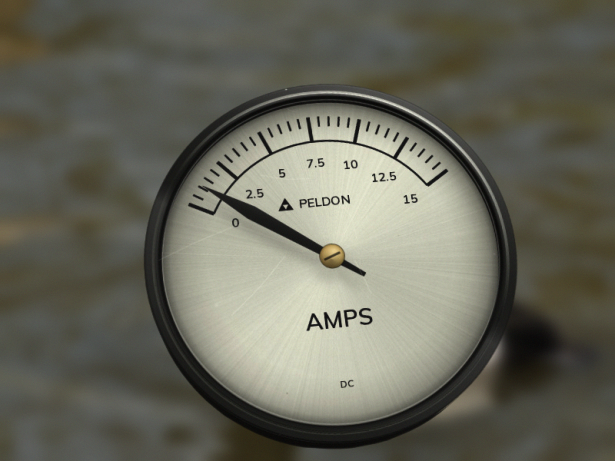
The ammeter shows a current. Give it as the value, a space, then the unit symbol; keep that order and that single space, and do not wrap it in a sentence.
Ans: 1 A
